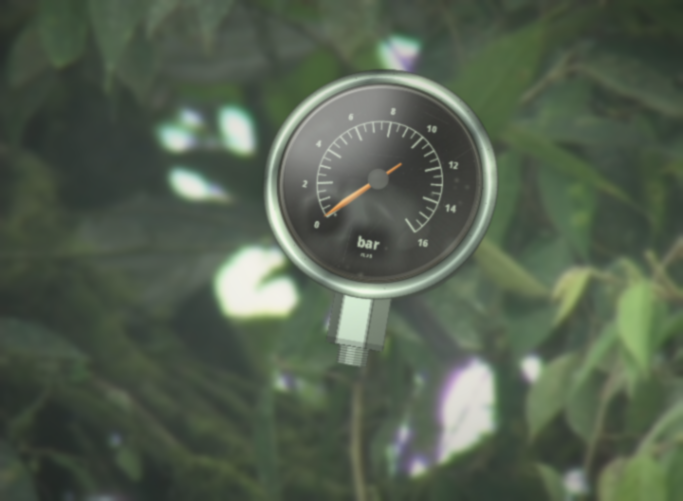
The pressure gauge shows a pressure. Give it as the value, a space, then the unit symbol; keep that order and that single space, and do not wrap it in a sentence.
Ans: 0 bar
